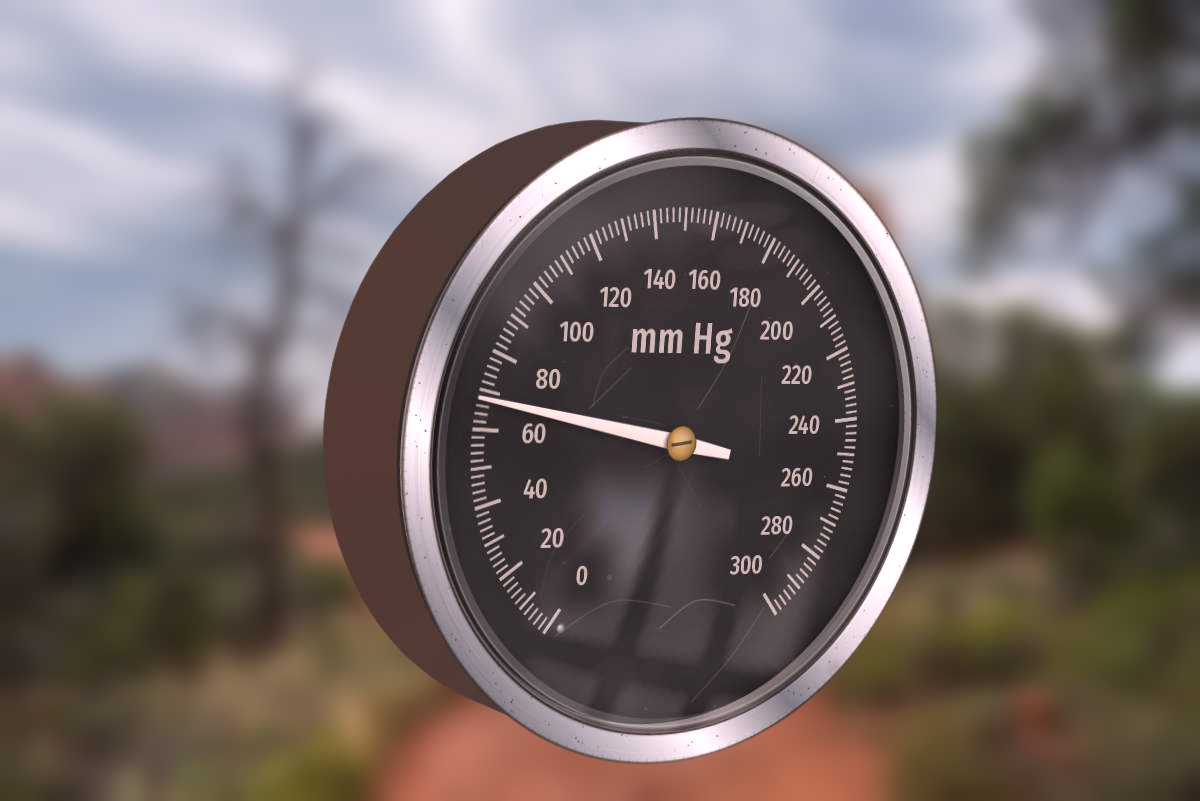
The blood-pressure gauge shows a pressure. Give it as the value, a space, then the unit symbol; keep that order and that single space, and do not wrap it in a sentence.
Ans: 68 mmHg
